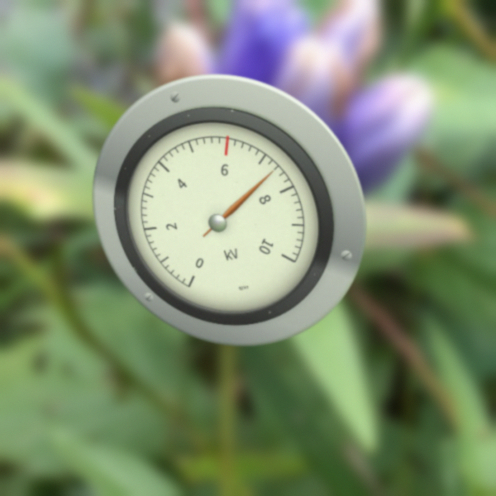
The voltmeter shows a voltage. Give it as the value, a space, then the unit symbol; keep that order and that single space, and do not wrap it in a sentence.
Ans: 7.4 kV
